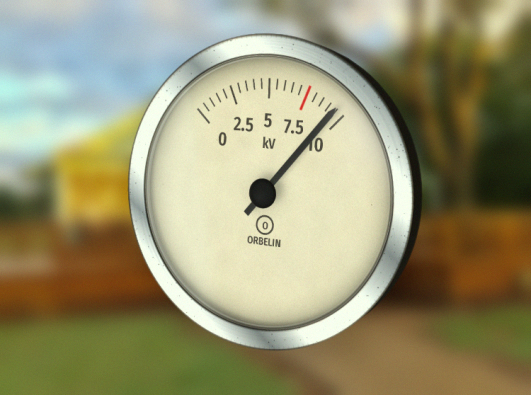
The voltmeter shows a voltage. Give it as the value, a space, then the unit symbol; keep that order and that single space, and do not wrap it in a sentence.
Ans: 9.5 kV
